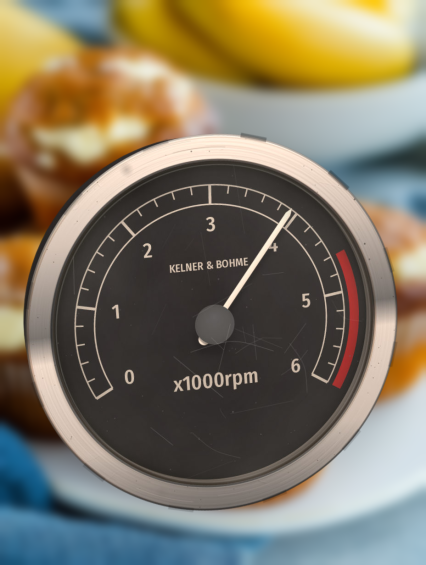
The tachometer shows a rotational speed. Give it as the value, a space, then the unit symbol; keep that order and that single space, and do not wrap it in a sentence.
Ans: 3900 rpm
